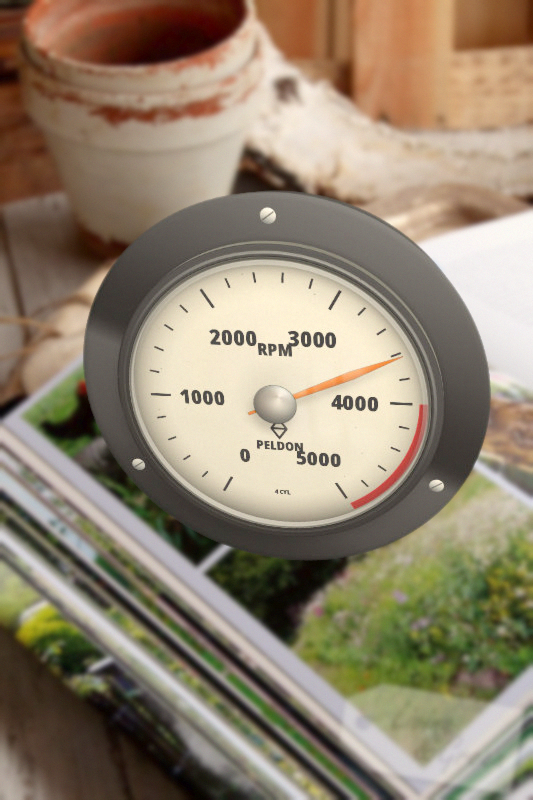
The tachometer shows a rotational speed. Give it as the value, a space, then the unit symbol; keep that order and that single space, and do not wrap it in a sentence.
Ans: 3600 rpm
